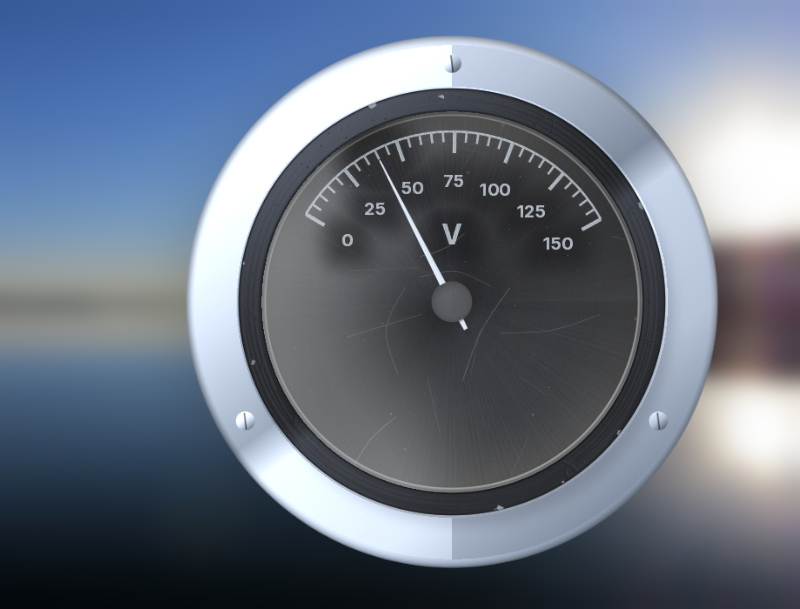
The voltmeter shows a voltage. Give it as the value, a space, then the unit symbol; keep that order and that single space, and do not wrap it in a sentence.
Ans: 40 V
